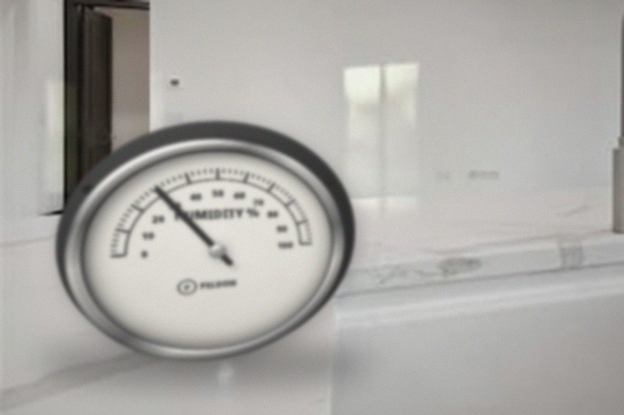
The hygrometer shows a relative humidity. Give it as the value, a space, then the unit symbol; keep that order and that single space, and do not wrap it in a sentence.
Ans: 30 %
